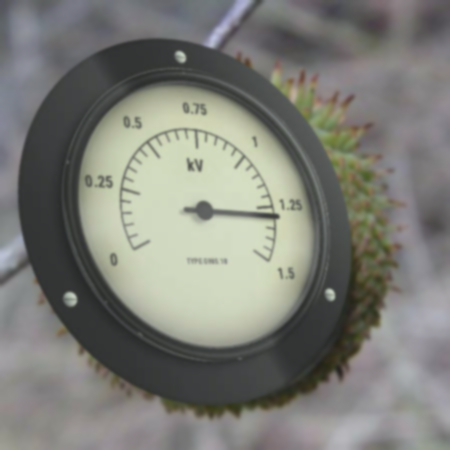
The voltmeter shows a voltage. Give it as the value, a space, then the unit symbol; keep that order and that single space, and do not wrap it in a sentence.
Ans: 1.3 kV
